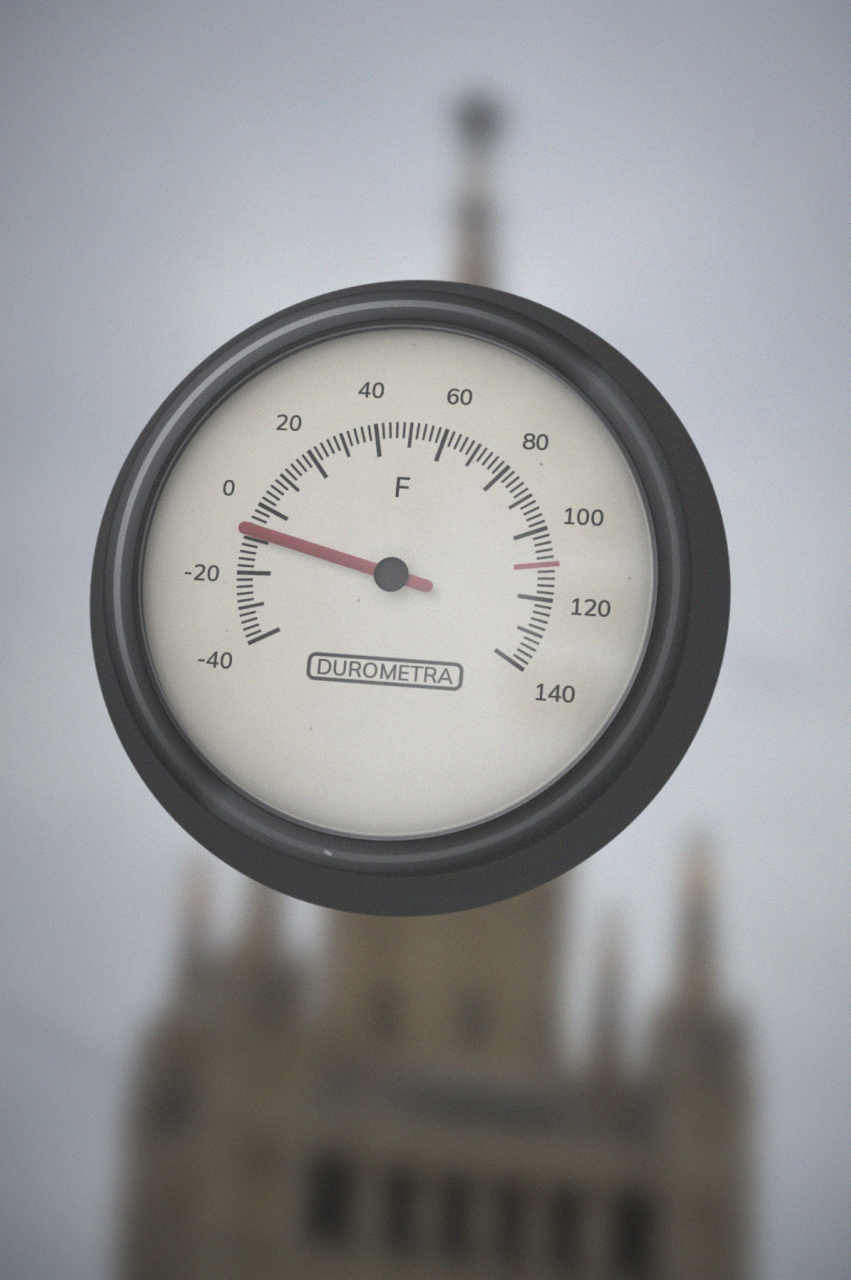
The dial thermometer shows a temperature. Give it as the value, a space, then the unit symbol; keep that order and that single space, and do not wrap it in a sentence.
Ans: -8 °F
